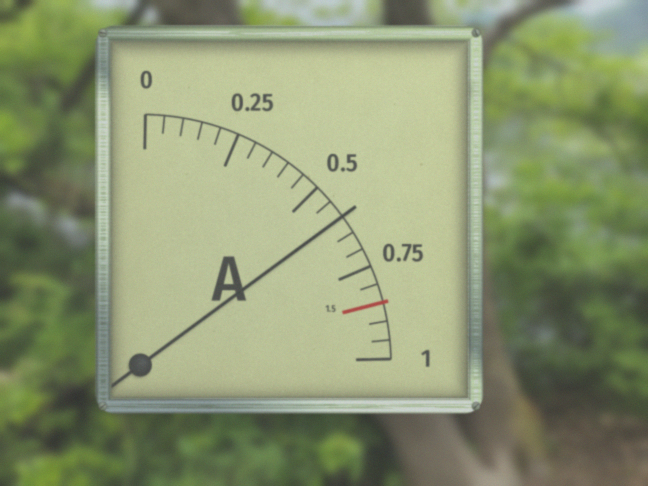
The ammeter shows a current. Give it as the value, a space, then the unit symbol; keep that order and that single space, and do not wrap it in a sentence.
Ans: 0.6 A
